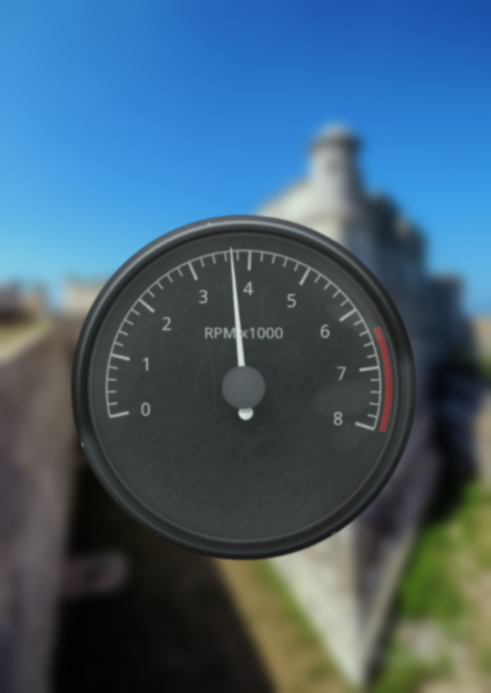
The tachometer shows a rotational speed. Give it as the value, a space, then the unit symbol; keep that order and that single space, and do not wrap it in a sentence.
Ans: 3700 rpm
